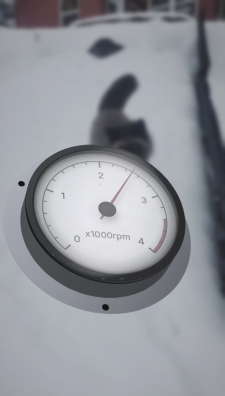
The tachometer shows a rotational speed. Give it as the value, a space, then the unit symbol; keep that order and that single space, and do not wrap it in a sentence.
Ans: 2500 rpm
